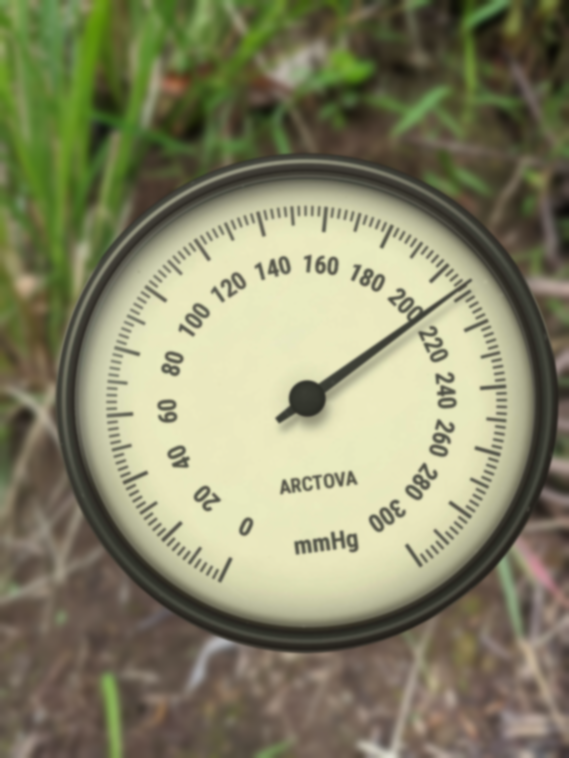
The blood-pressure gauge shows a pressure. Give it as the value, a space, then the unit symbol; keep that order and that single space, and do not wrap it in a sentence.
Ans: 208 mmHg
